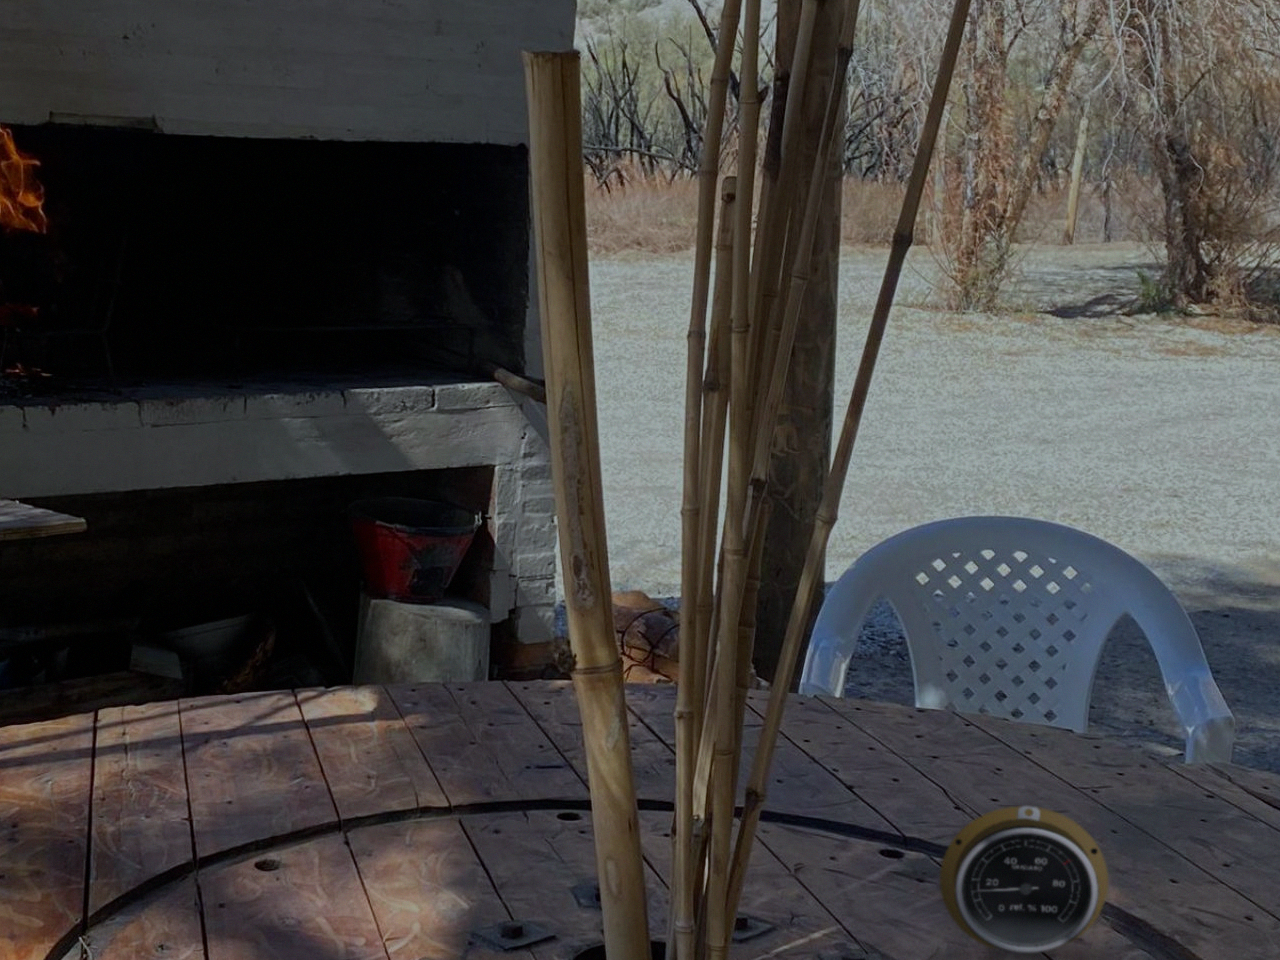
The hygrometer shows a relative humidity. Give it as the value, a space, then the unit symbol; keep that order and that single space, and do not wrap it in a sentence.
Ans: 15 %
